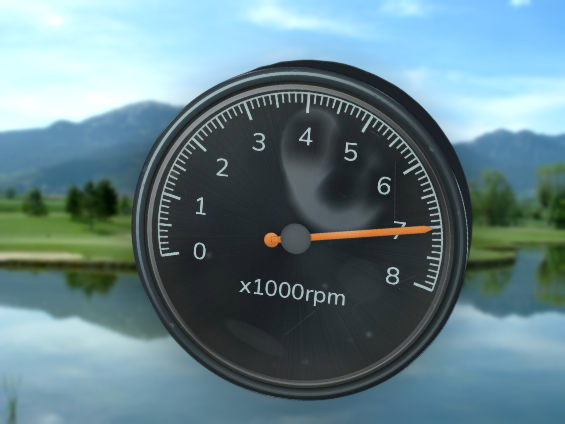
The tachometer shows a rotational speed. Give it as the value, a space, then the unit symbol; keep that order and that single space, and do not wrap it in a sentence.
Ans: 7000 rpm
